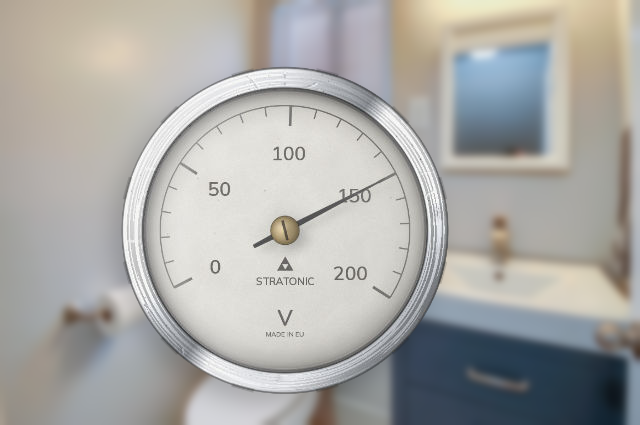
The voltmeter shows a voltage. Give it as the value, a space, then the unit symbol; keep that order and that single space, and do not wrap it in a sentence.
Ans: 150 V
